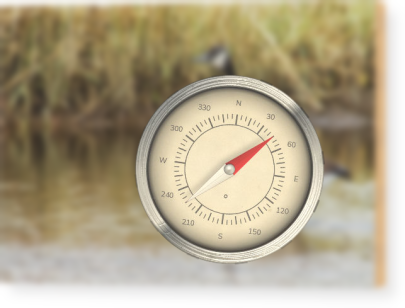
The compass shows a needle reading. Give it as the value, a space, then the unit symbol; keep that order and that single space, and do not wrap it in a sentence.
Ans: 45 °
